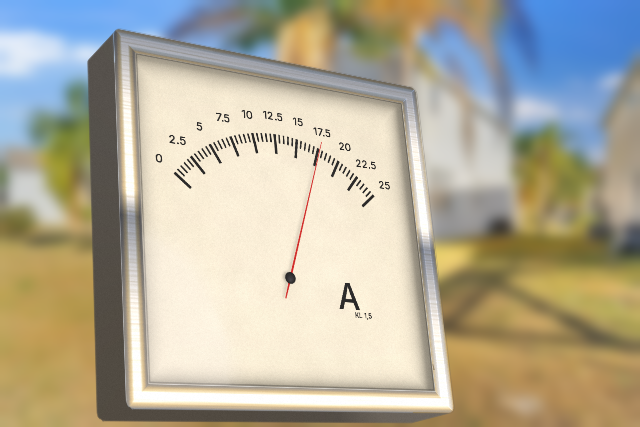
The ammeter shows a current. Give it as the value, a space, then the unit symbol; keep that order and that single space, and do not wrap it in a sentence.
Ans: 17.5 A
